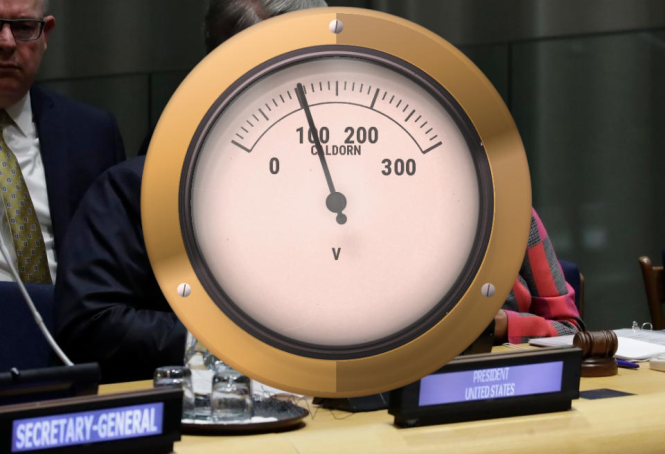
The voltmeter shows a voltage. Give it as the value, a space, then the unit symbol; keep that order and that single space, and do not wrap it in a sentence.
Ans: 105 V
